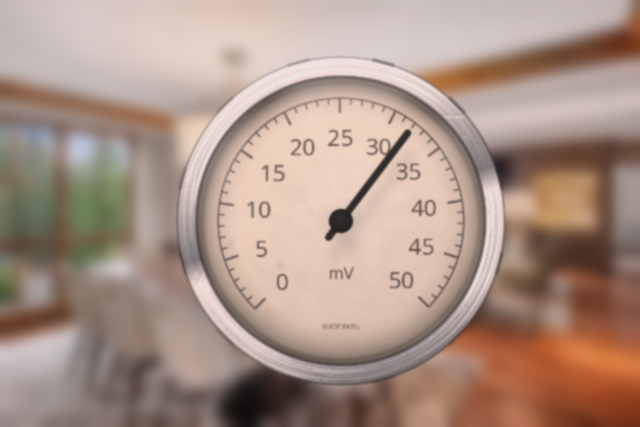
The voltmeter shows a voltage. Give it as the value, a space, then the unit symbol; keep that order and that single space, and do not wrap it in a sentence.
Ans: 32 mV
